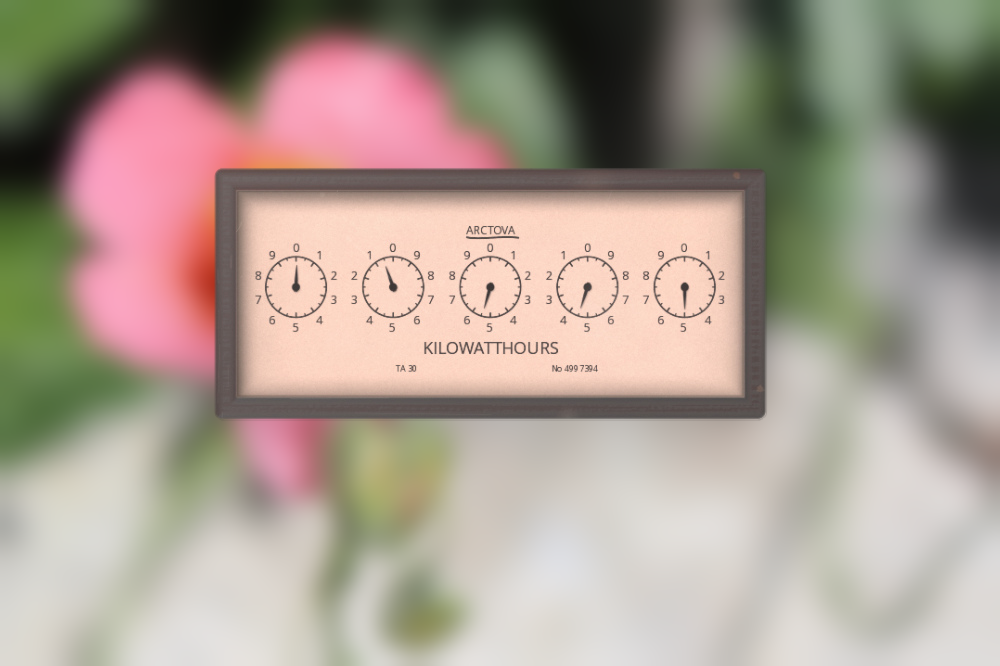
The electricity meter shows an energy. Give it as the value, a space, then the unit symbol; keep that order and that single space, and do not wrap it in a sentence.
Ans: 545 kWh
